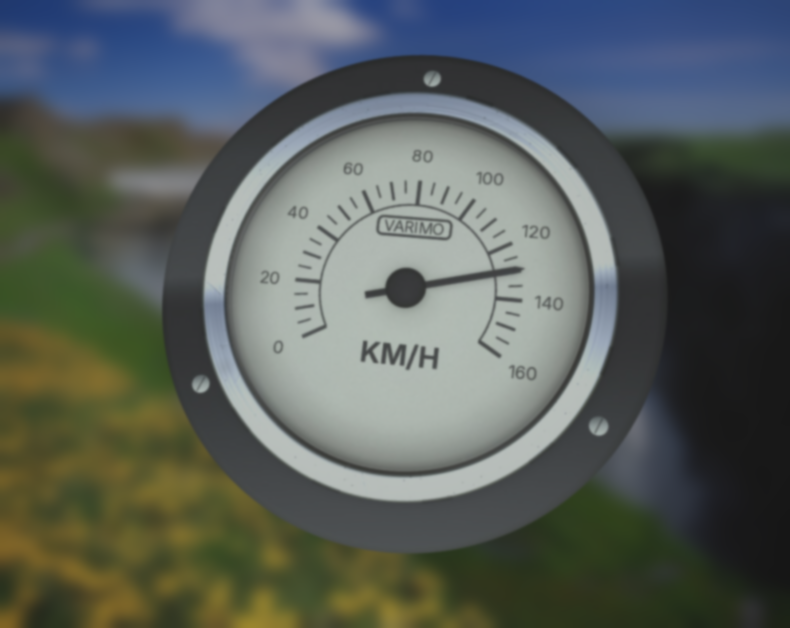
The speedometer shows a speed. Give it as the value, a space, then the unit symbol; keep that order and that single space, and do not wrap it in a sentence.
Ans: 130 km/h
